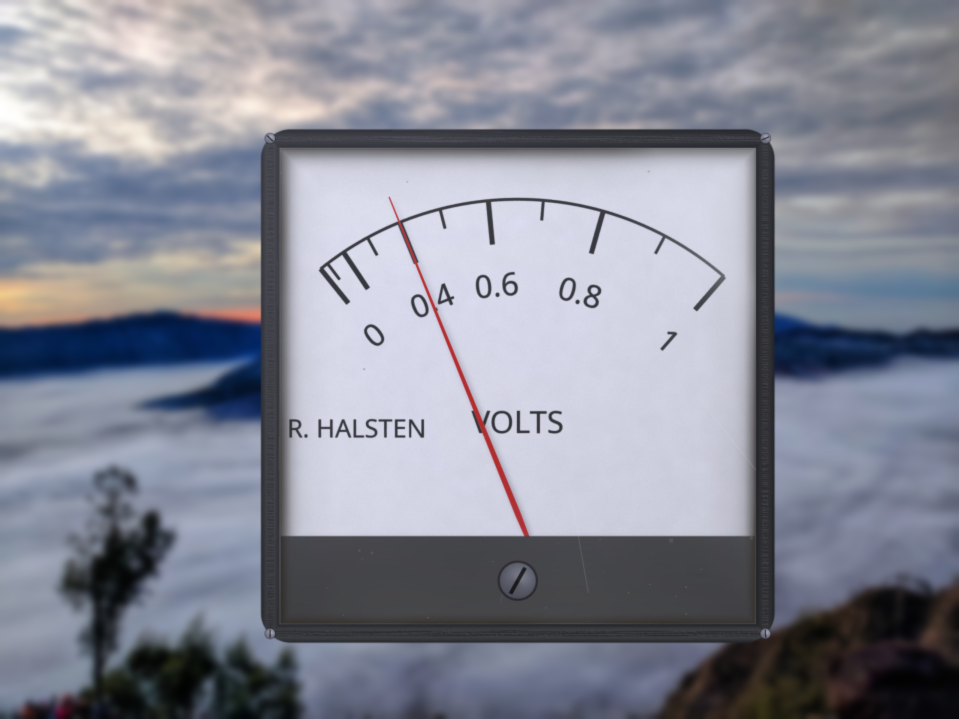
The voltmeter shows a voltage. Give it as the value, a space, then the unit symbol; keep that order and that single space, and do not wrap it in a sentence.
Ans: 0.4 V
